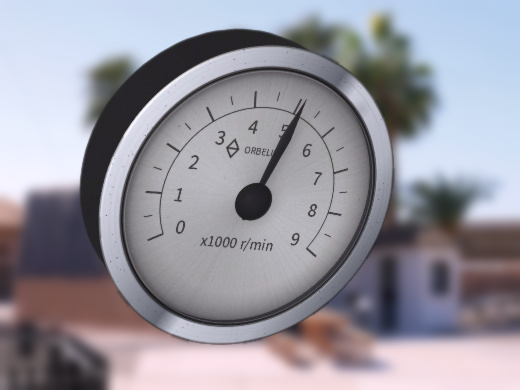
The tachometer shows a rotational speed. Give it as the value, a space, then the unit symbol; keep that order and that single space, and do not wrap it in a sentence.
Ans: 5000 rpm
